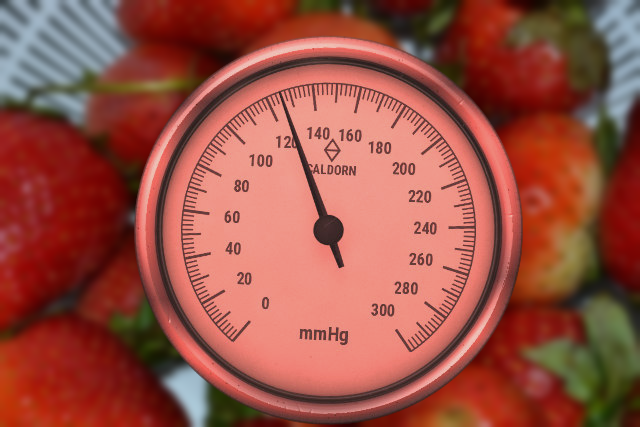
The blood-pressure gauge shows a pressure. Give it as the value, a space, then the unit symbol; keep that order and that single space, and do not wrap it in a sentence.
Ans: 126 mmHg
